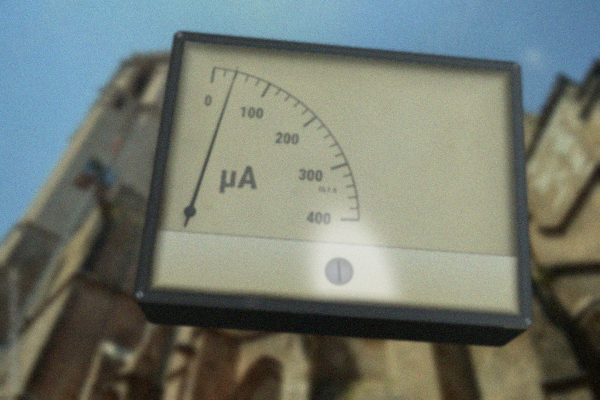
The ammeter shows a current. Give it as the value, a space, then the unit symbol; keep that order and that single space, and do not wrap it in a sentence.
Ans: 40 µA
